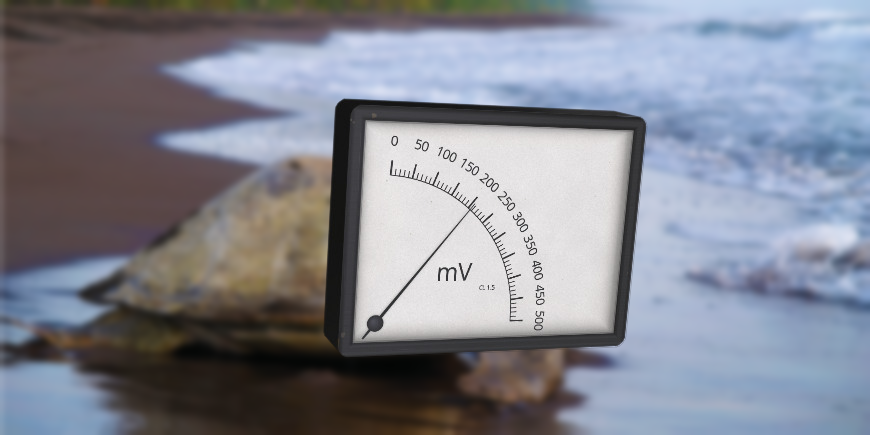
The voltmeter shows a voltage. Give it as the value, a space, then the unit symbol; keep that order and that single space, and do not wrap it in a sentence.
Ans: 200 mV
